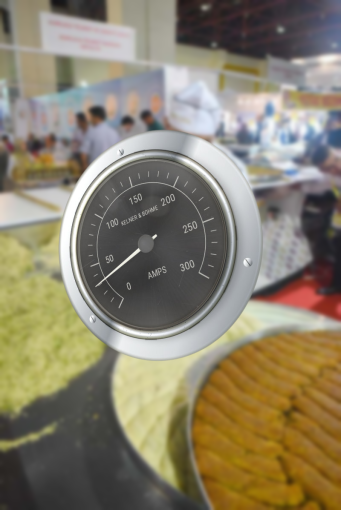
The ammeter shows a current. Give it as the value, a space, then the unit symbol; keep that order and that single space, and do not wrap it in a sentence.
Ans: 30 A
